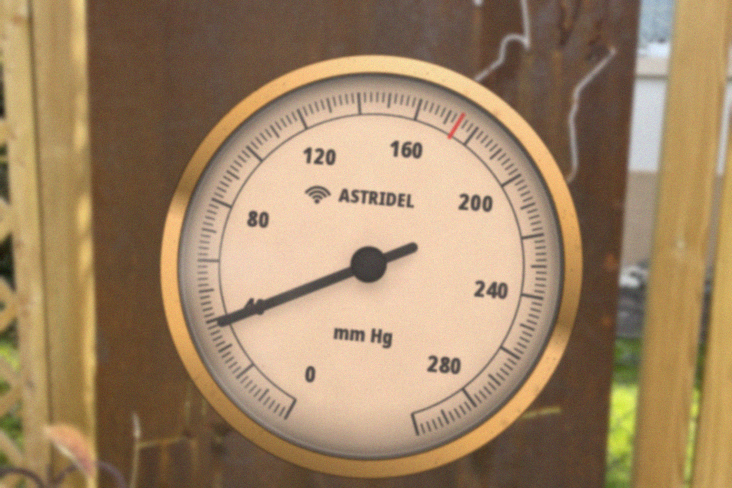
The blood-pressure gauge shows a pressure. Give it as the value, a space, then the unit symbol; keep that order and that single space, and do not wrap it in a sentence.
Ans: 38 mmHg
